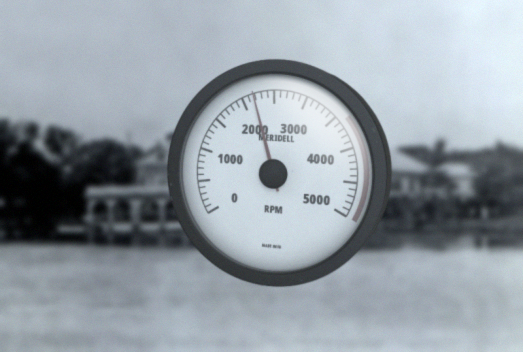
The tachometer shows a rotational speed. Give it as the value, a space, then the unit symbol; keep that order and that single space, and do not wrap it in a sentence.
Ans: 2200 rpm
